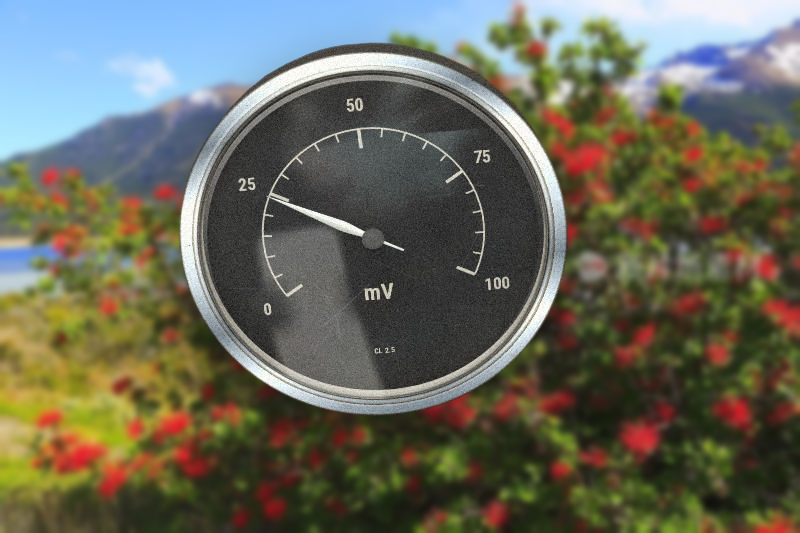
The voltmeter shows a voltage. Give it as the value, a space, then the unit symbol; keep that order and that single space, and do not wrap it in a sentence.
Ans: 25 mV
